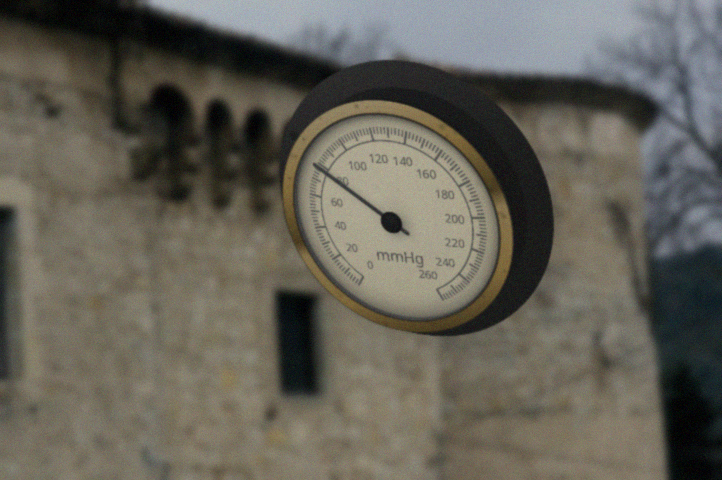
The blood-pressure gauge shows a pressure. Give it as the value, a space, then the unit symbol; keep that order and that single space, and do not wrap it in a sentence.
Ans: 80 mmHg
